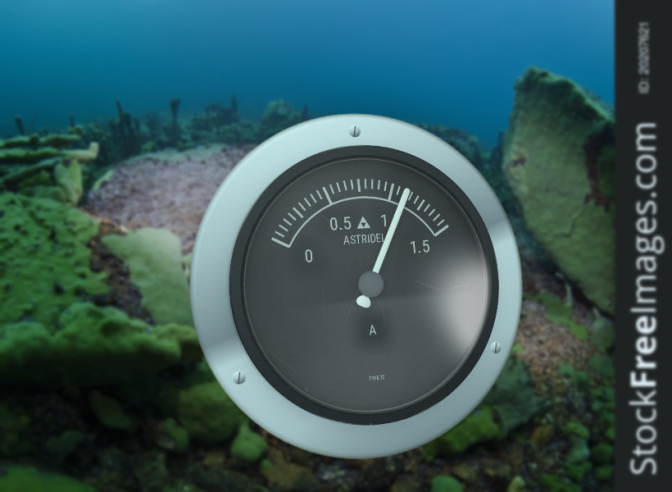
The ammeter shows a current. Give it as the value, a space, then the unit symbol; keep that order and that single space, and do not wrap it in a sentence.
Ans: 1.1 A
